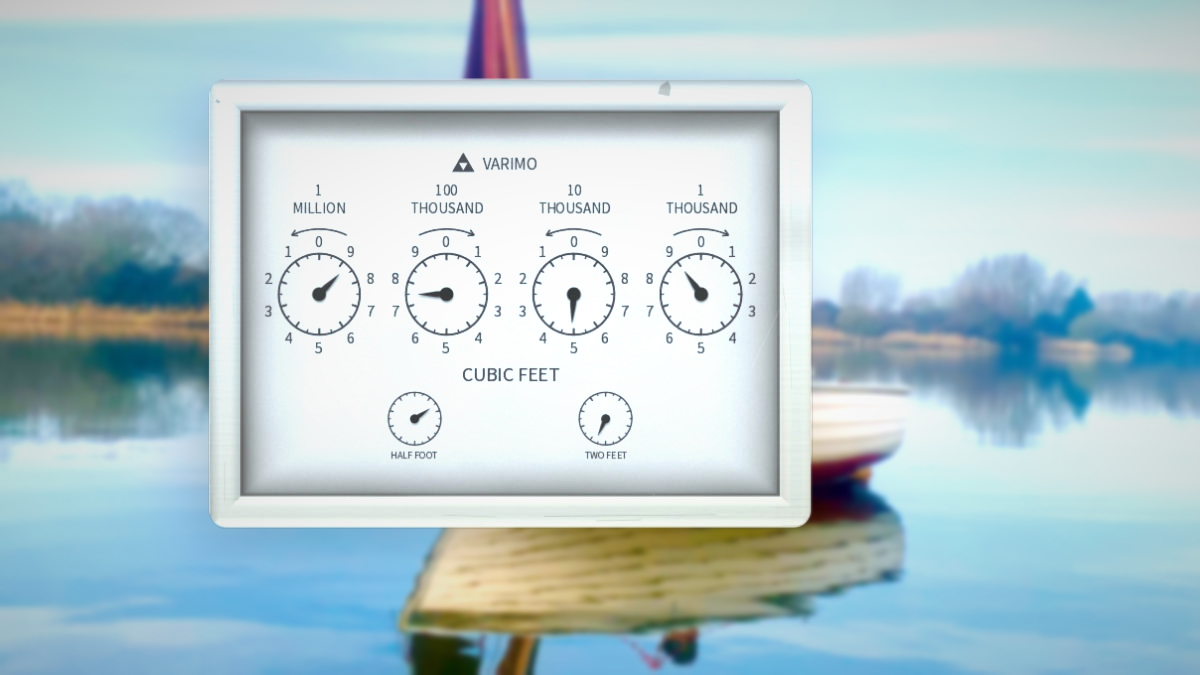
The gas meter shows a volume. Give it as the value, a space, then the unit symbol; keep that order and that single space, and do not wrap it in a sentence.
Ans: 874900 ft³
